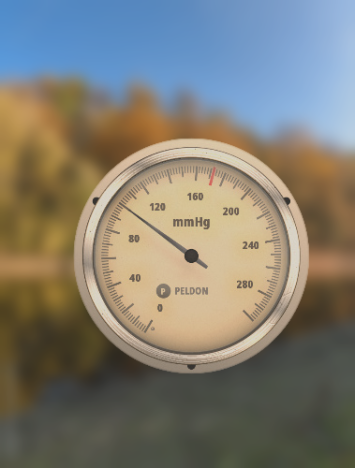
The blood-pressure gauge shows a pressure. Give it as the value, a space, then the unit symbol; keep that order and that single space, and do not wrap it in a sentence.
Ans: 100 mmHg
